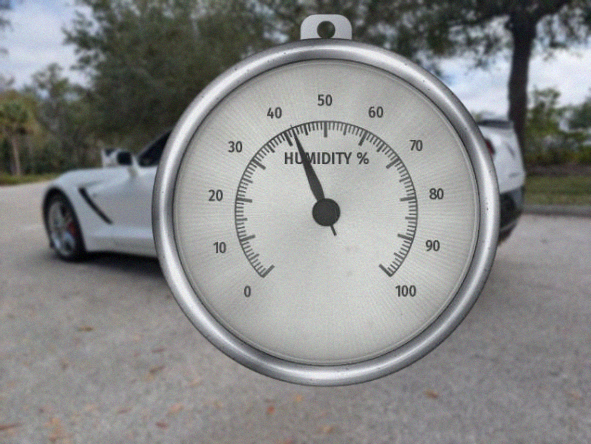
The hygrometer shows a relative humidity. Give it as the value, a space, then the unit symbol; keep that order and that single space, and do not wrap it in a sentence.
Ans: 42 %
